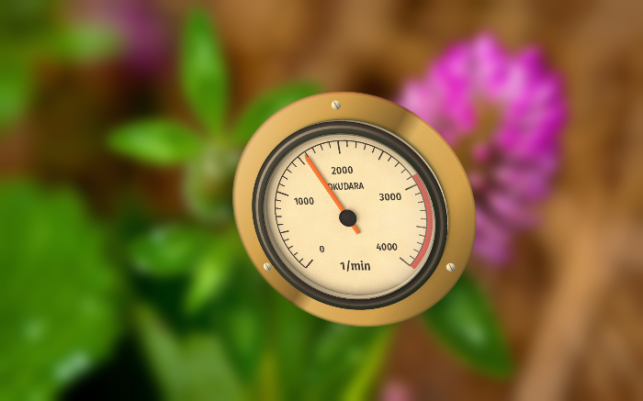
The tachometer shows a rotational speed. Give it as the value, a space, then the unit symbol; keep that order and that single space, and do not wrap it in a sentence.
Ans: 1600 rpm
